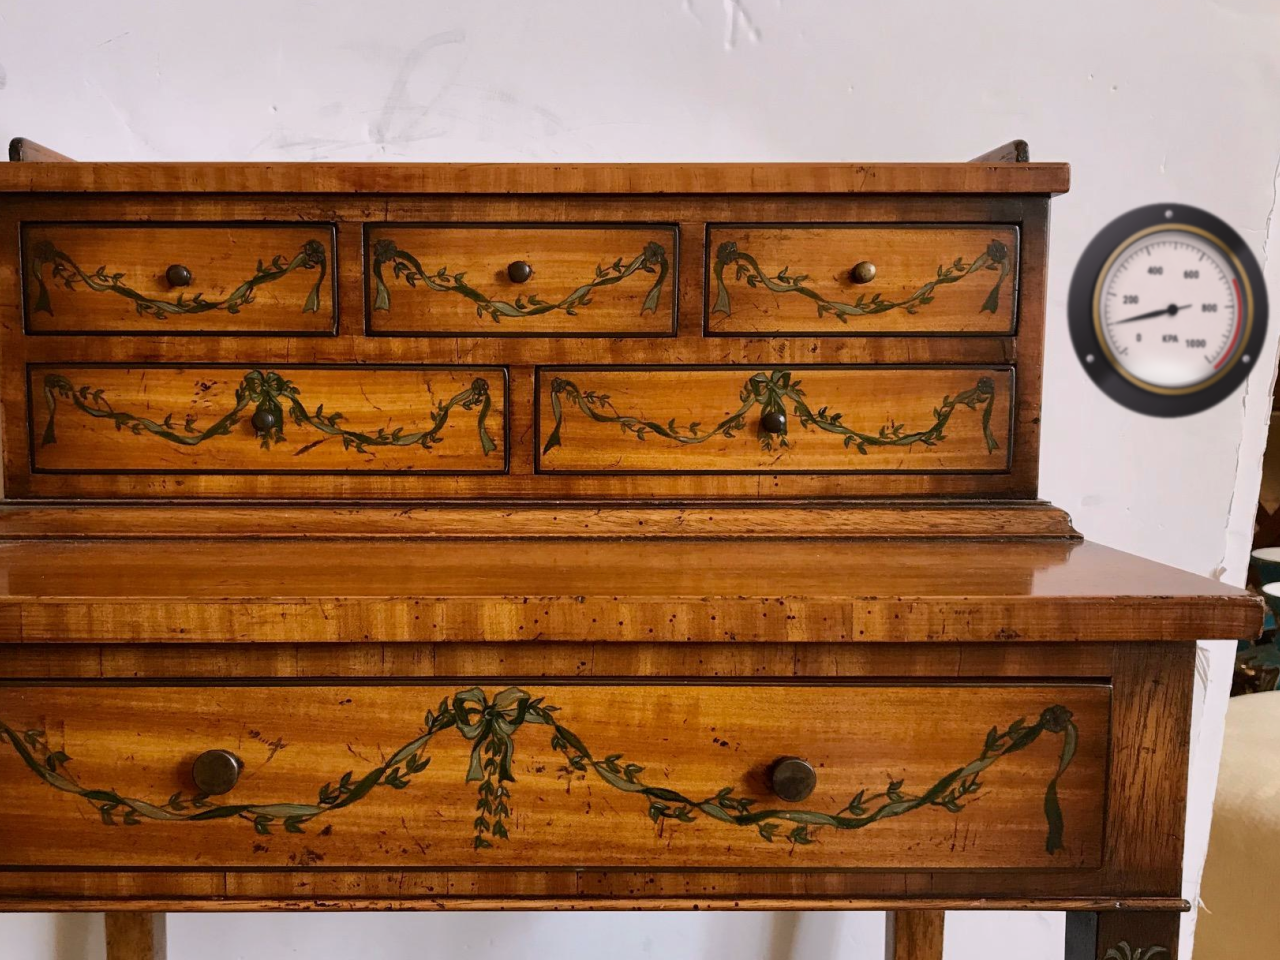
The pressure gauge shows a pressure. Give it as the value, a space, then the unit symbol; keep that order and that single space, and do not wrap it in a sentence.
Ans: 100 kPa
